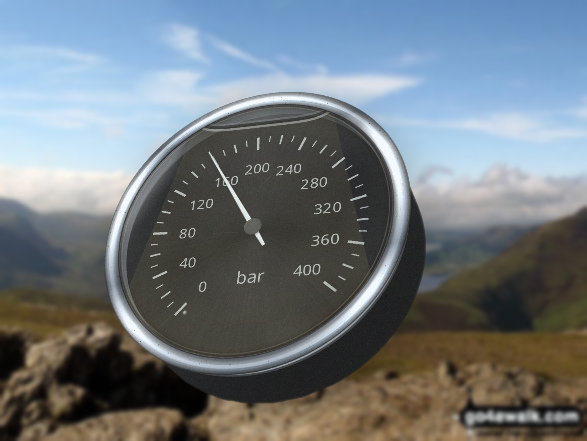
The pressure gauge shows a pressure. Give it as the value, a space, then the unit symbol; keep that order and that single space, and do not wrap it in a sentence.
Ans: 160 bar
